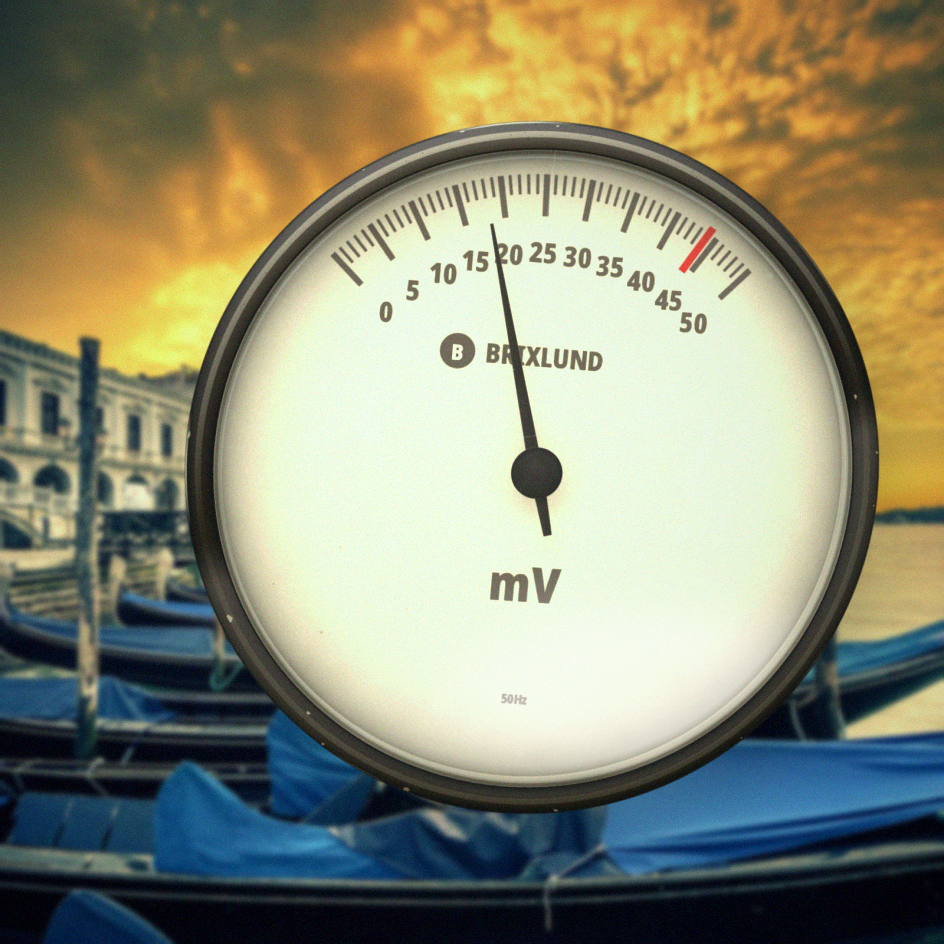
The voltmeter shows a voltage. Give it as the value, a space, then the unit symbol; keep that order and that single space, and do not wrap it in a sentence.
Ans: 18 mV
